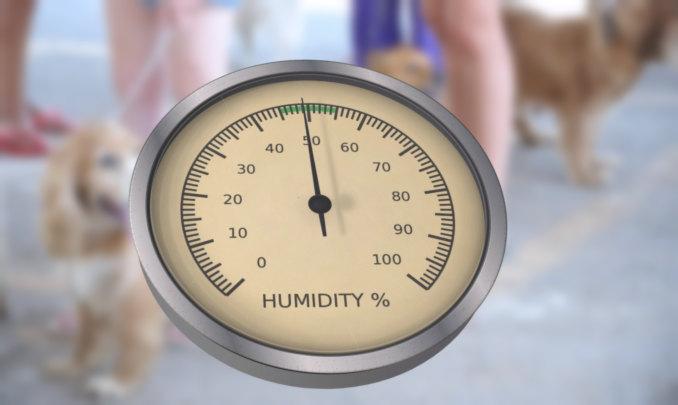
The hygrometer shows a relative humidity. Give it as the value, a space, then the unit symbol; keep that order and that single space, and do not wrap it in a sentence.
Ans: 49 %
